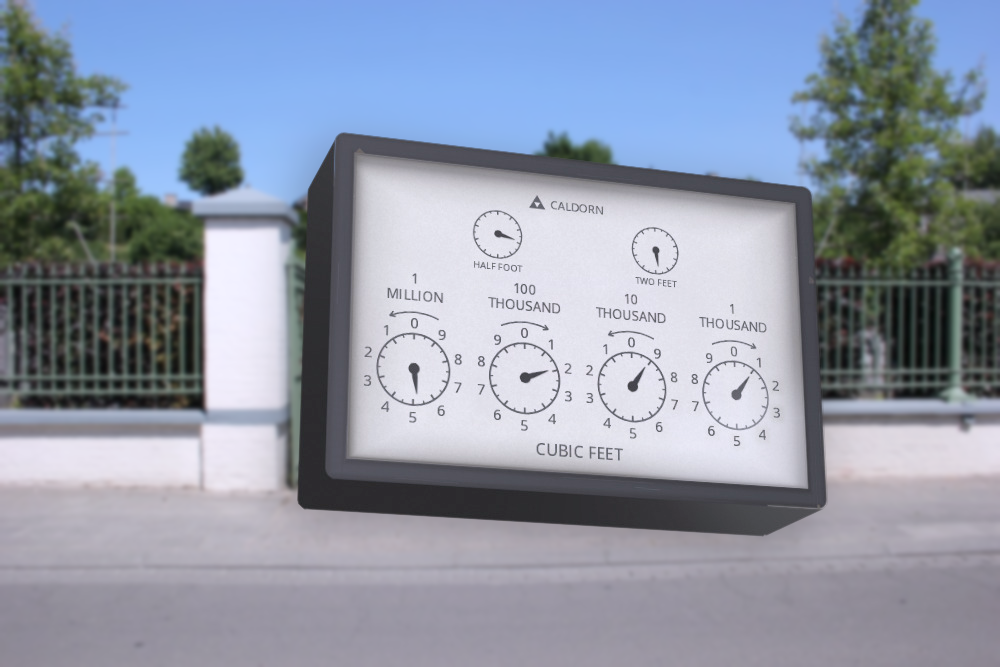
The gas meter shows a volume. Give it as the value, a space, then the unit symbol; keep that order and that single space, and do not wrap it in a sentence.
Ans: 519100 ft³
